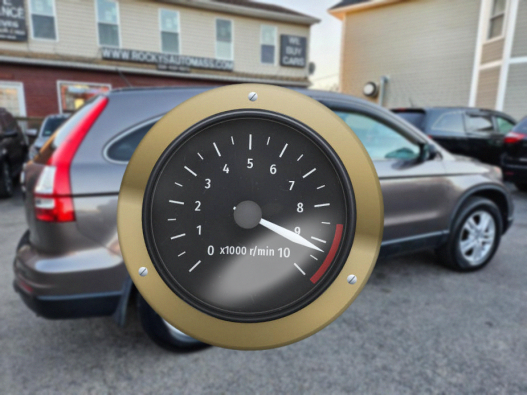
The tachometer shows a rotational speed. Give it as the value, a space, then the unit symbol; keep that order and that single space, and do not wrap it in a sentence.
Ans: 9250 rpm
